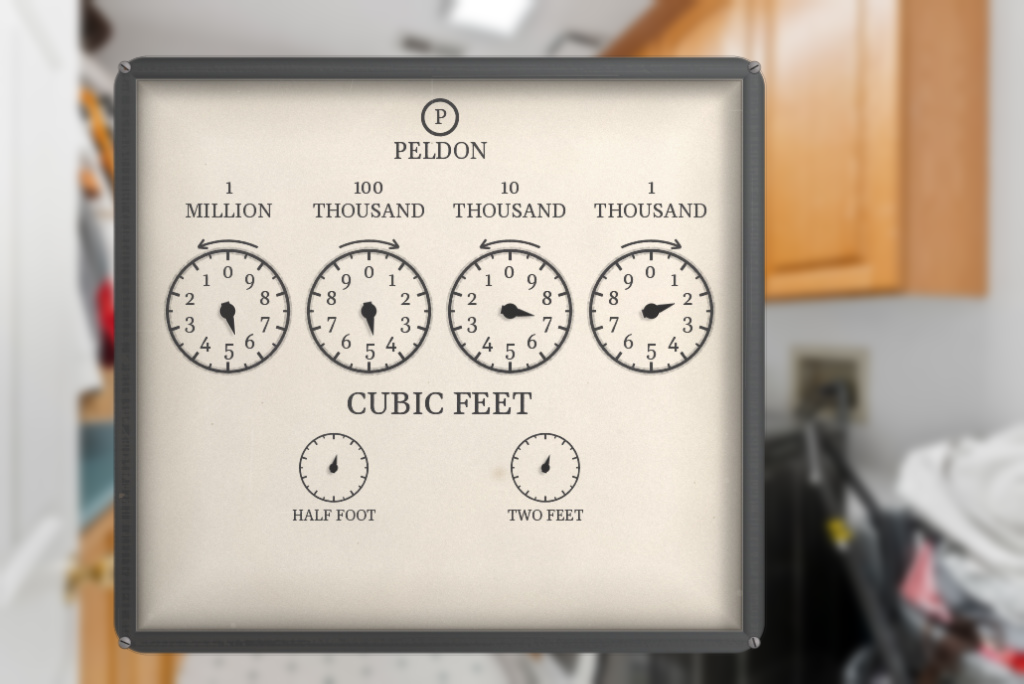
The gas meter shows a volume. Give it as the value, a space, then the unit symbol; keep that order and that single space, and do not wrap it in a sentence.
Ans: 547200 ft³
